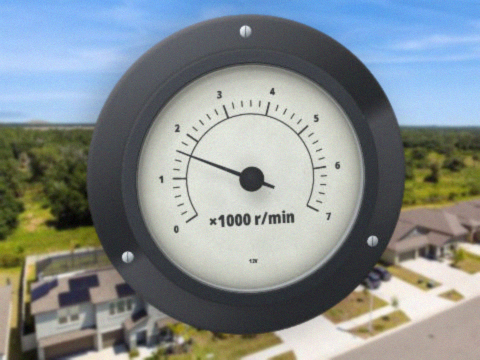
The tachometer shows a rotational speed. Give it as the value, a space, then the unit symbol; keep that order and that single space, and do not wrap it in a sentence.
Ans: 1600 rpm
